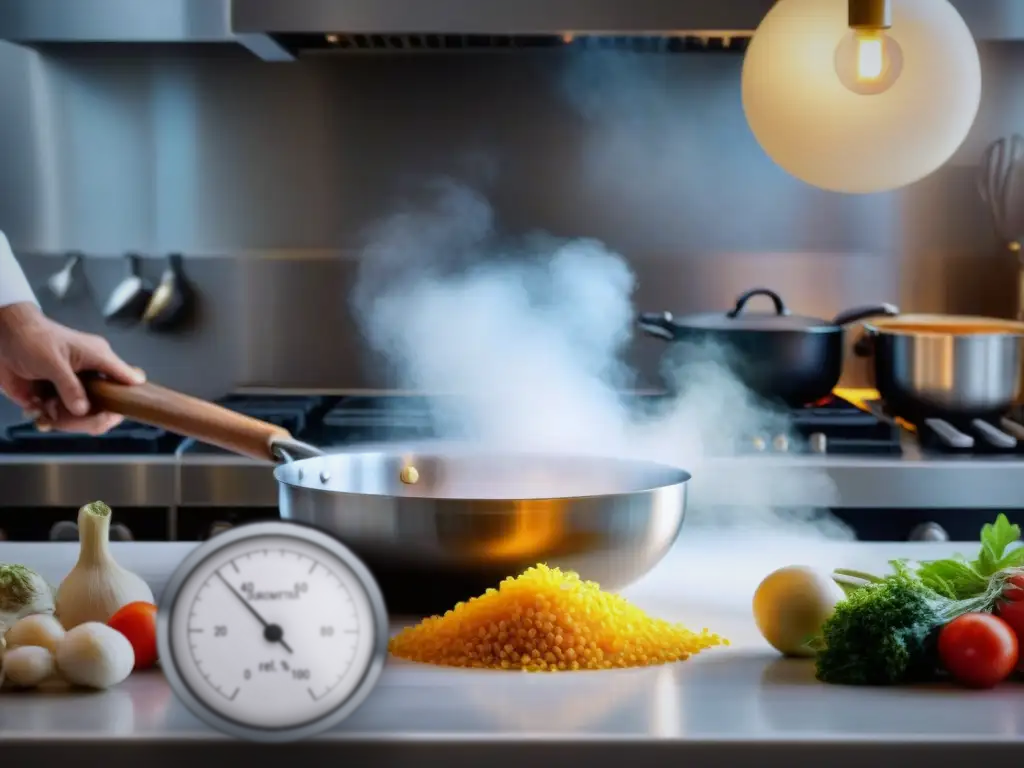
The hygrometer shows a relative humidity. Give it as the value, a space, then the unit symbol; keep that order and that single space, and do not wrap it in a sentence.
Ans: 36 %
